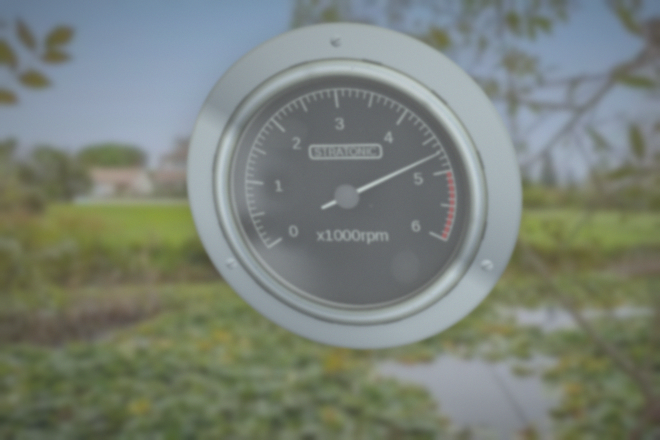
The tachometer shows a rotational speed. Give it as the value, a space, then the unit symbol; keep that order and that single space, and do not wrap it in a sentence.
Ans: 4700 rpm
